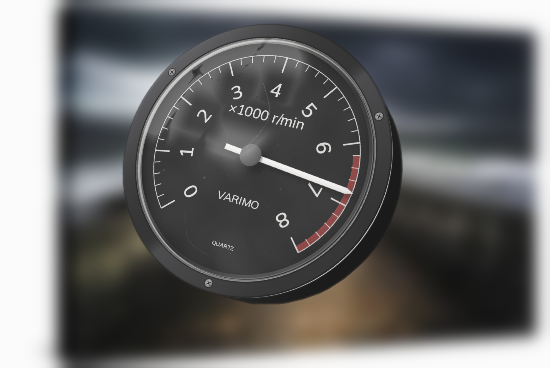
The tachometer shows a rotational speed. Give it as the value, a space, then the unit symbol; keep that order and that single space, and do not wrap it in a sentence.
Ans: 6800 rpm
